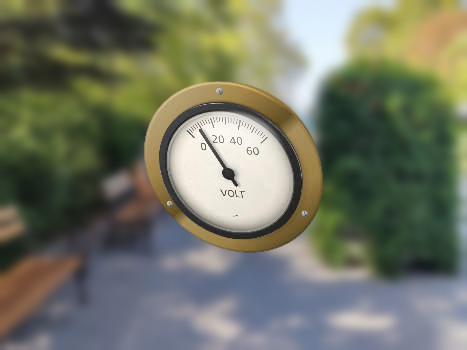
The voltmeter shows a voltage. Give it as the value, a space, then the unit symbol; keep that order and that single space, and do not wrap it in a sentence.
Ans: 10 V
